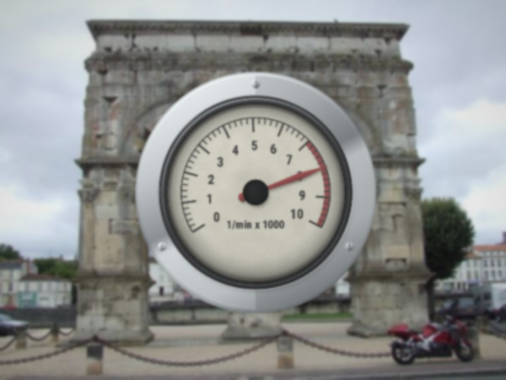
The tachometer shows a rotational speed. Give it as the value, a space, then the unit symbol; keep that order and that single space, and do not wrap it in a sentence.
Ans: 8000 rpm
